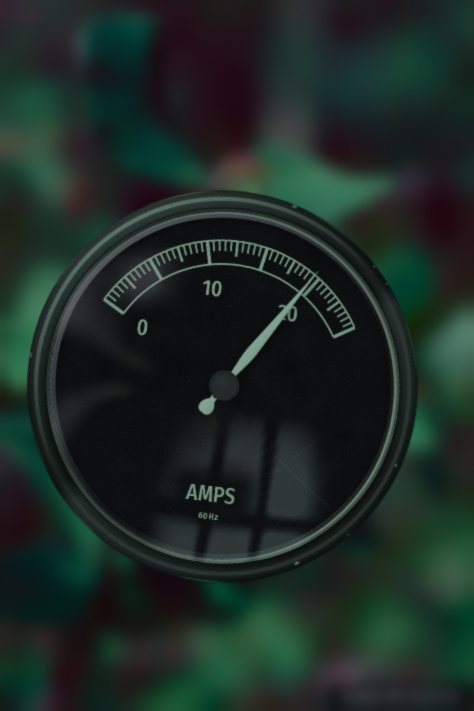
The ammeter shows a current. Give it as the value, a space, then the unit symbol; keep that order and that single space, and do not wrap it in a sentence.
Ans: 19.5 A
